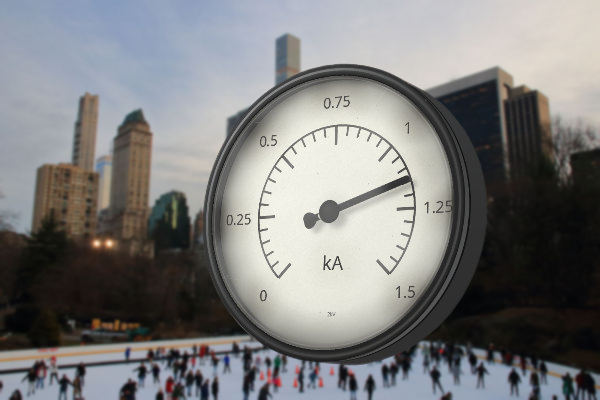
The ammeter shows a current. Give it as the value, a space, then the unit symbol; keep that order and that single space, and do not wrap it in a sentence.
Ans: 1.15 kA
